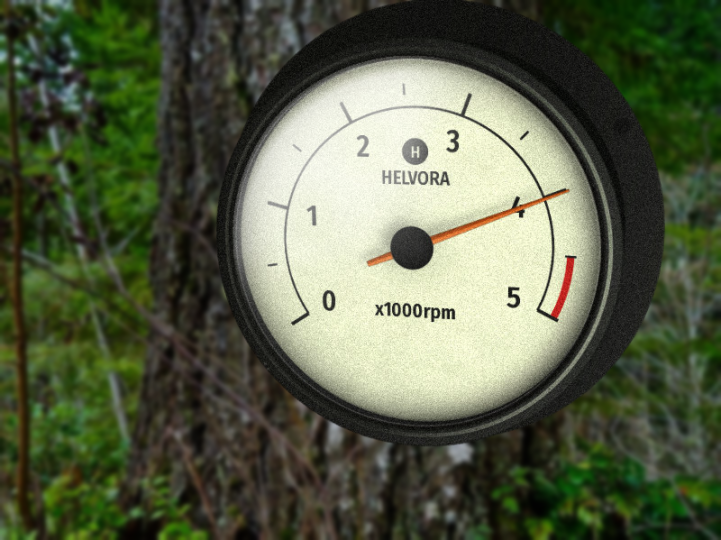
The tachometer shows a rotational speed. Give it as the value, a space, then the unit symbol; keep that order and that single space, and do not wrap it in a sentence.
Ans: 4000 rpm
